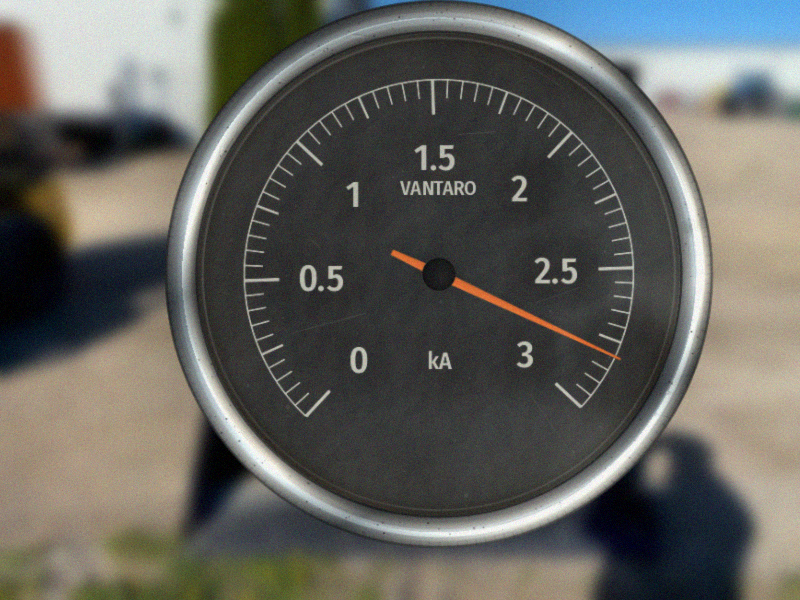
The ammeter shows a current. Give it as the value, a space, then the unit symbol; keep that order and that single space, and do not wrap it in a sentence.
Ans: 2.8 kA
